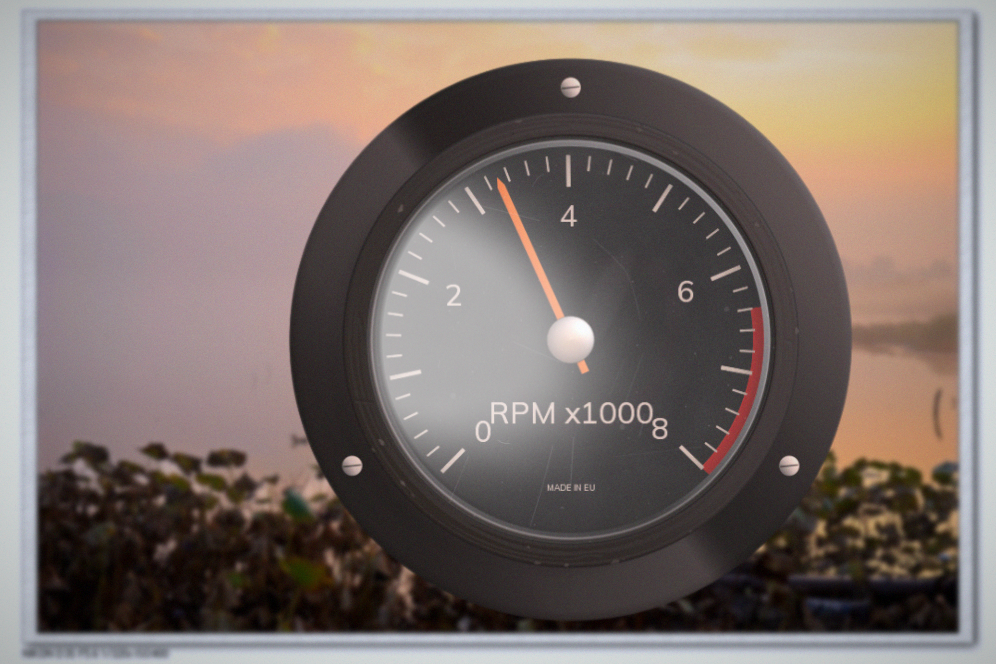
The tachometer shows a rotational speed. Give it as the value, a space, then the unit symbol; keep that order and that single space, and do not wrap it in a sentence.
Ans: 3300 rpm
